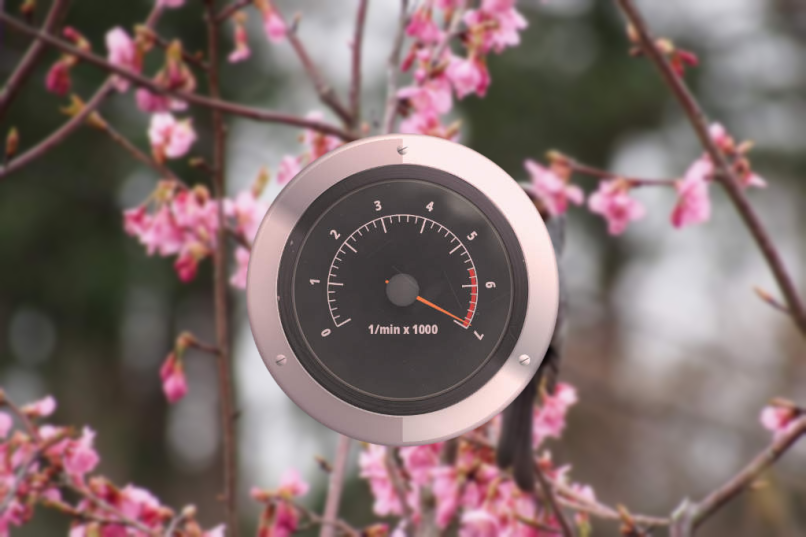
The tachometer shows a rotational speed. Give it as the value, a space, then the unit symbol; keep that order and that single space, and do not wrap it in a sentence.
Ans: 6900 rpm
